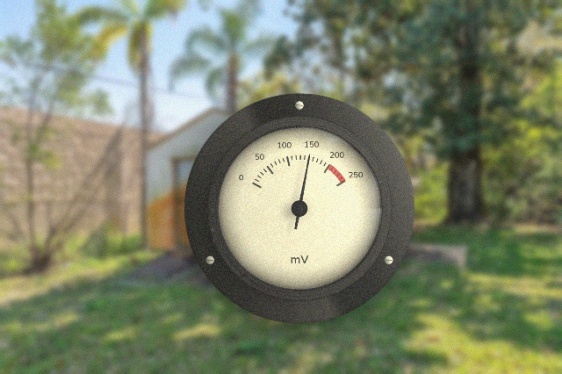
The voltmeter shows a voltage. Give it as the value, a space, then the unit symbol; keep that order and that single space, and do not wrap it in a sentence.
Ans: 150 mV
